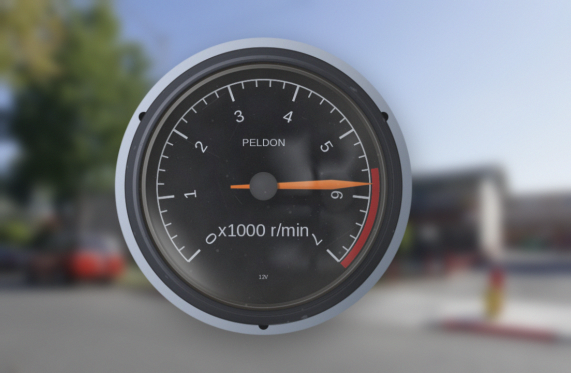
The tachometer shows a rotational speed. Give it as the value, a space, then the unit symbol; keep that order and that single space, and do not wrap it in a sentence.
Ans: 5800 rpm
